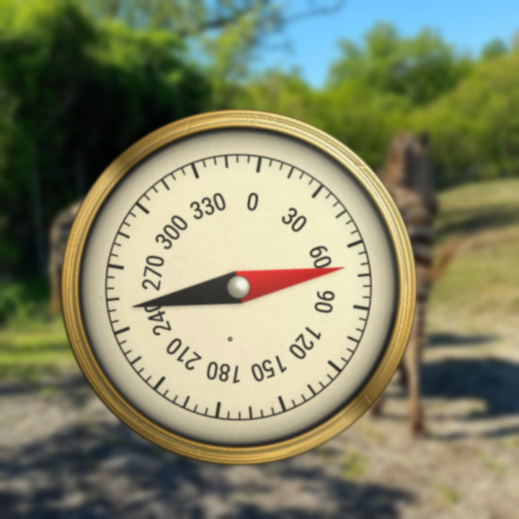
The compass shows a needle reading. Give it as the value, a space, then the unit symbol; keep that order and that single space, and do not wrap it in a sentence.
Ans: 70 °
